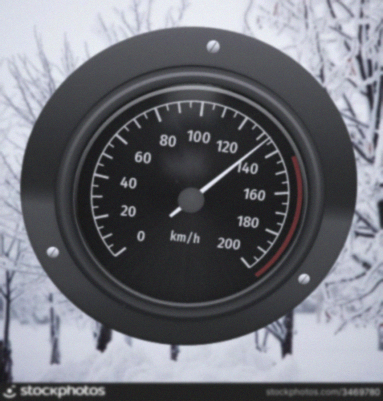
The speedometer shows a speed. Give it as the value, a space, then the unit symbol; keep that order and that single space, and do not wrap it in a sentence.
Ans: 132.5 km/h
